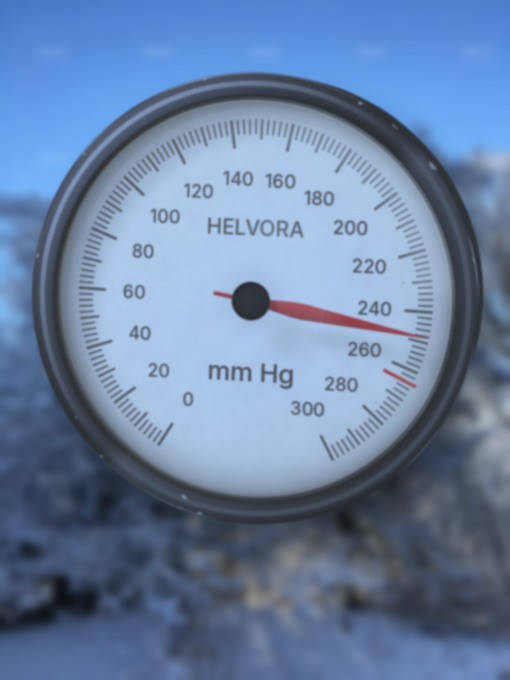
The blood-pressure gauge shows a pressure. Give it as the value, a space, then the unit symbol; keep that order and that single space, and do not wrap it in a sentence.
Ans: 248 mmHg
